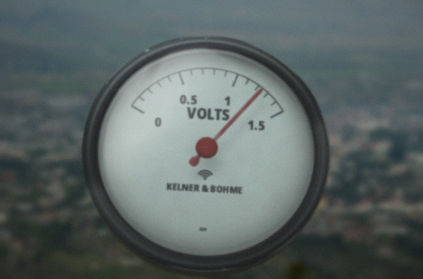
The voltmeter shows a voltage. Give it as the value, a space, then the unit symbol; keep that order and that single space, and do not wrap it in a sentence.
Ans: 1.25 V
